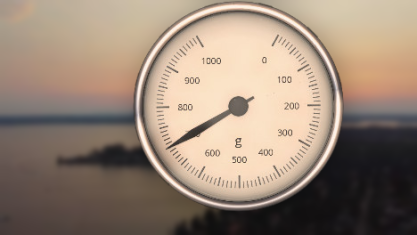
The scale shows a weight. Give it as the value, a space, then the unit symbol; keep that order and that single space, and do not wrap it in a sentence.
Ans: 700 g
